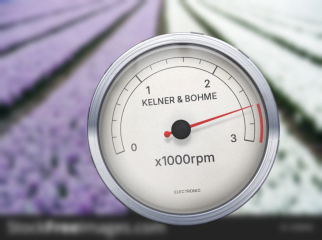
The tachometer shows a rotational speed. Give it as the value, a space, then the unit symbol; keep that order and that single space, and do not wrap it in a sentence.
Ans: 2600 rpm
